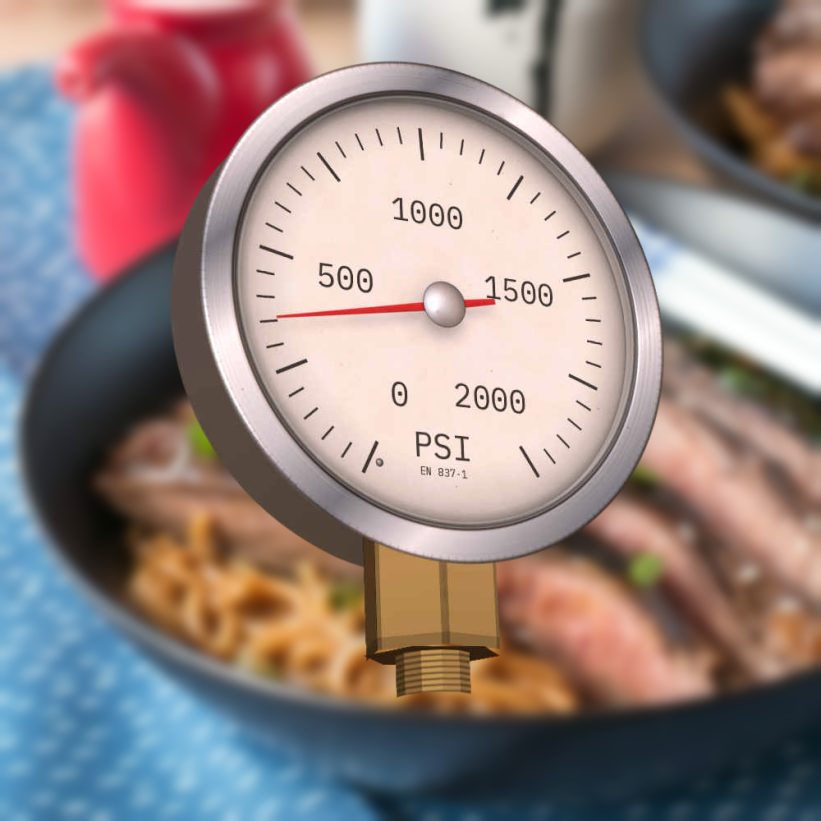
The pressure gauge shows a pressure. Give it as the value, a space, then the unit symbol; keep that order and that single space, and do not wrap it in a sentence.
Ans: 350 psi
